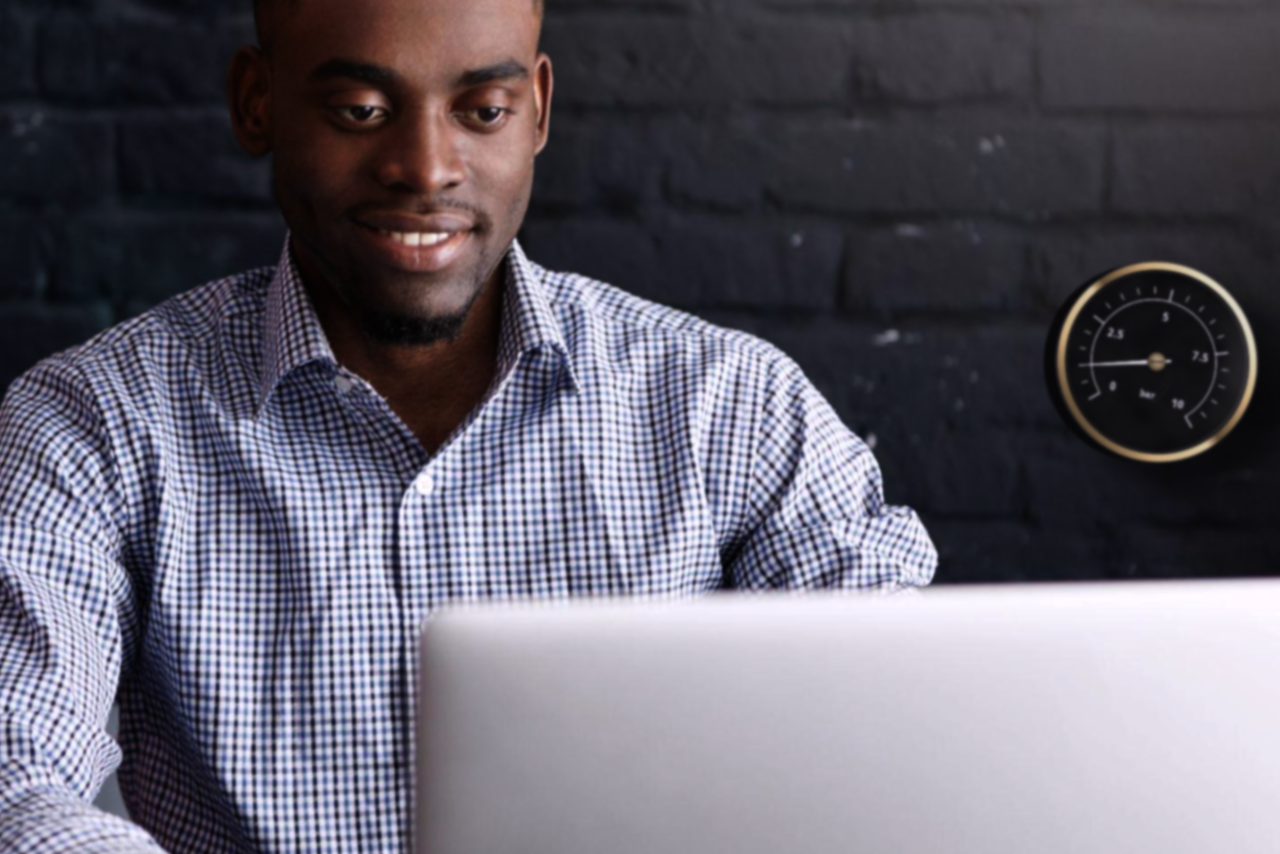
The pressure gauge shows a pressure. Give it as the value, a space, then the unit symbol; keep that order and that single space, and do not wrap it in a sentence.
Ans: 1 bar
